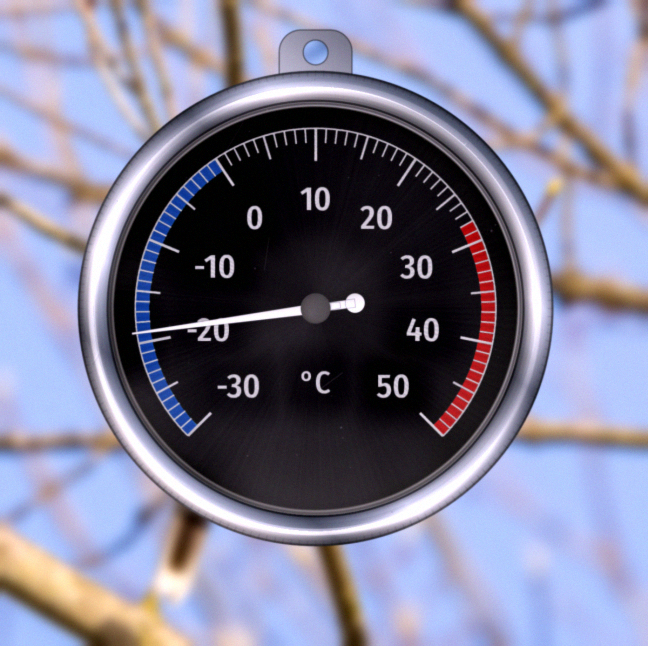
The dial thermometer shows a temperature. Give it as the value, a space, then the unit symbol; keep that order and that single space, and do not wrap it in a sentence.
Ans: -19 °C
